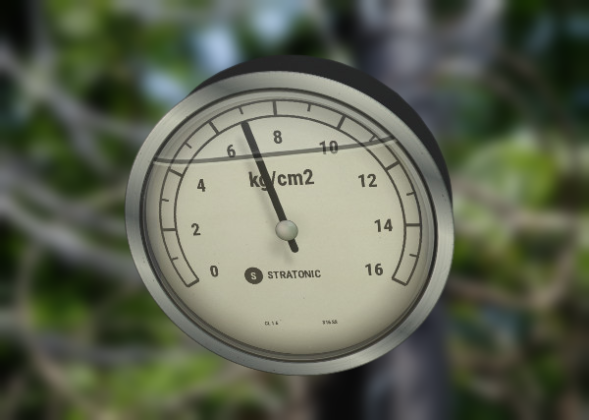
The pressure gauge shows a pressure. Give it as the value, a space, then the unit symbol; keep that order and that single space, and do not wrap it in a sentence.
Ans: 7 kg/cm²
